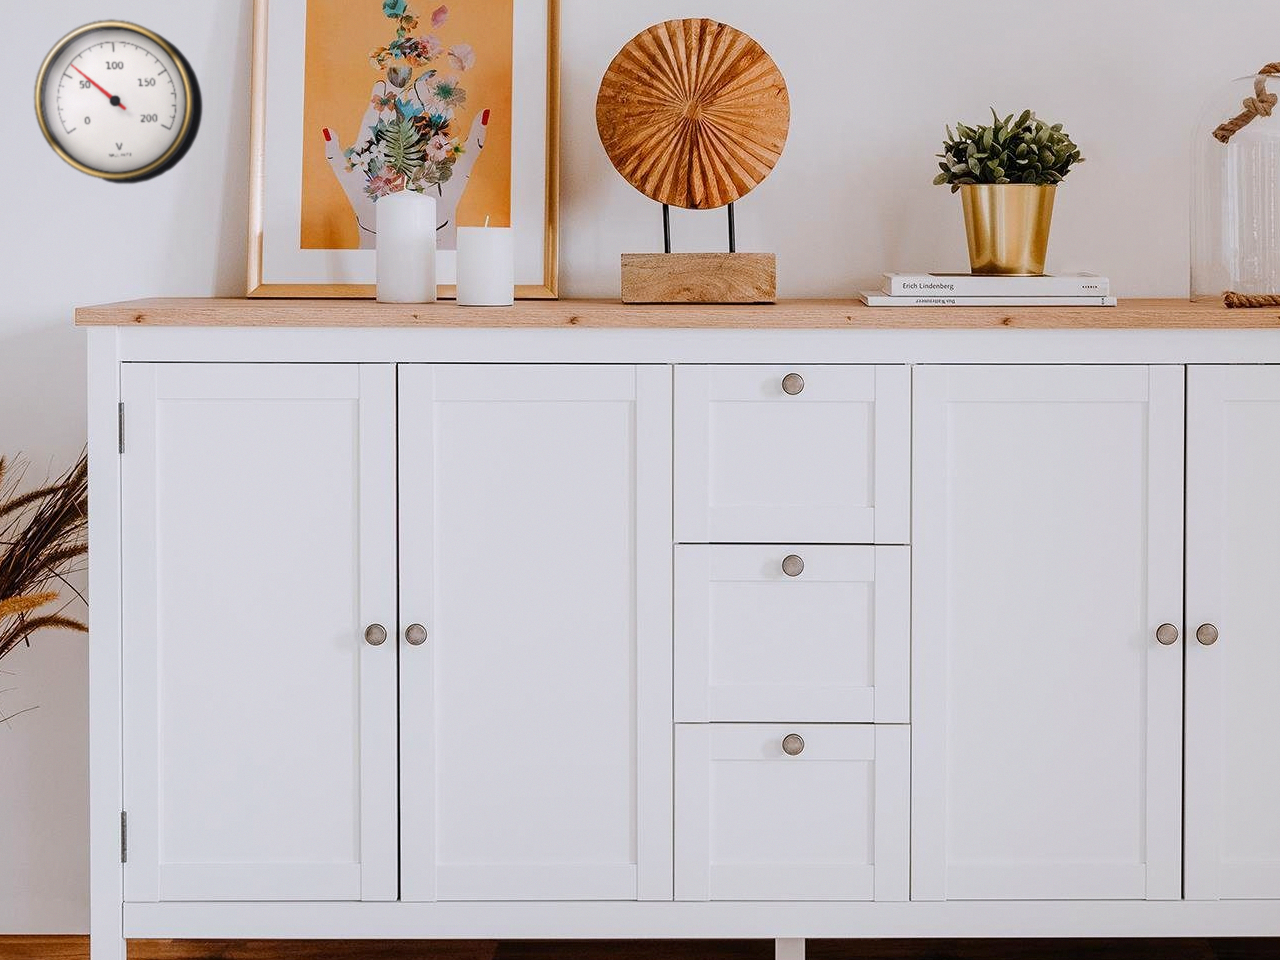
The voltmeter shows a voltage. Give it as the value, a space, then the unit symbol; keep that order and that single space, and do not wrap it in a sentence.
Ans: 60 V
